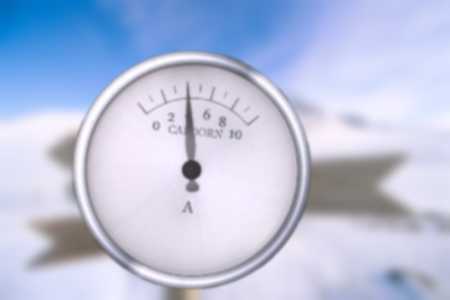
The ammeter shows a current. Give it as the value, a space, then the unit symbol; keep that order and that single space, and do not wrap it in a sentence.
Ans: 4 A
